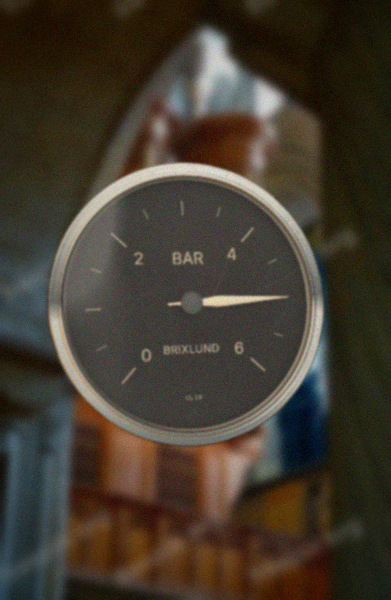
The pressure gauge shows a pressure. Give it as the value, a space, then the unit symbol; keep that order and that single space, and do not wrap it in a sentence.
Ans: 5 bar
